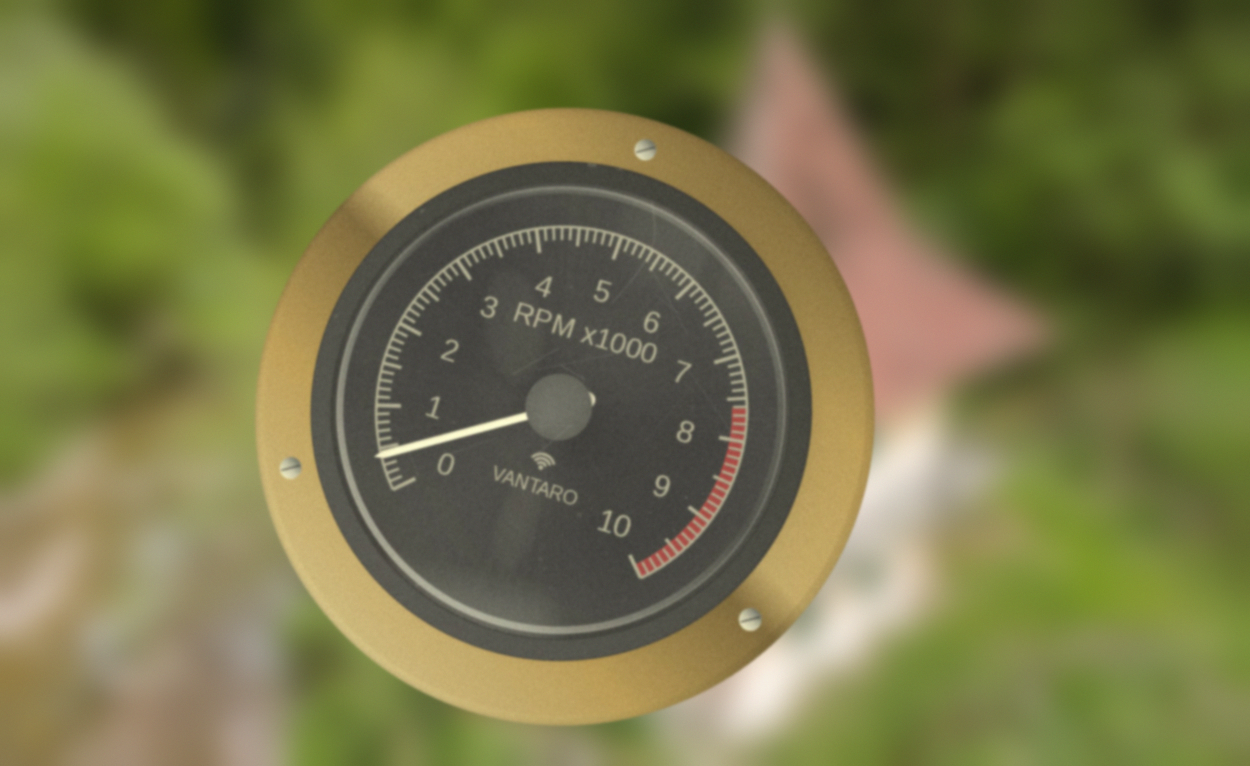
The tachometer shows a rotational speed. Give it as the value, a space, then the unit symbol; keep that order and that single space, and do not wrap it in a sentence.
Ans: 400 rpm
